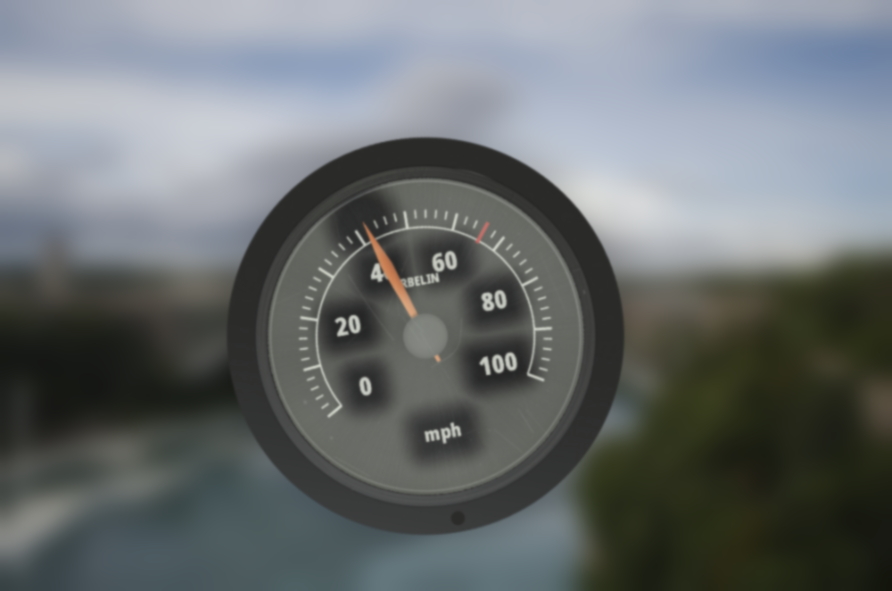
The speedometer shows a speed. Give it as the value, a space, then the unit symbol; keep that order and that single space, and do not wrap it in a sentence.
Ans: 42 mph
